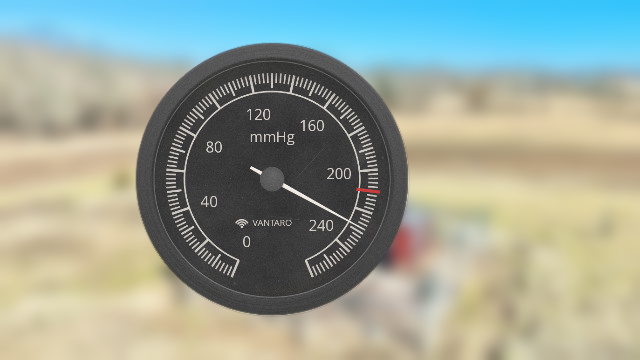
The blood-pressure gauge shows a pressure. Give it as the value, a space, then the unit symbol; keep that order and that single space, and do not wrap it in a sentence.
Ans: 228 mmHg
